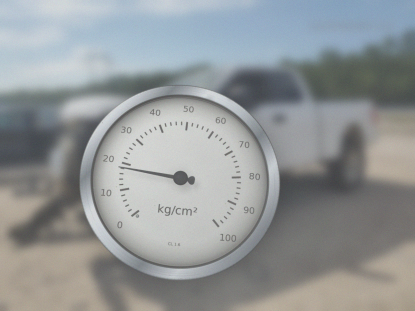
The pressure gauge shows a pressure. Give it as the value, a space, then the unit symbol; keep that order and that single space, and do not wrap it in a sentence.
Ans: 18 kg/cm²
